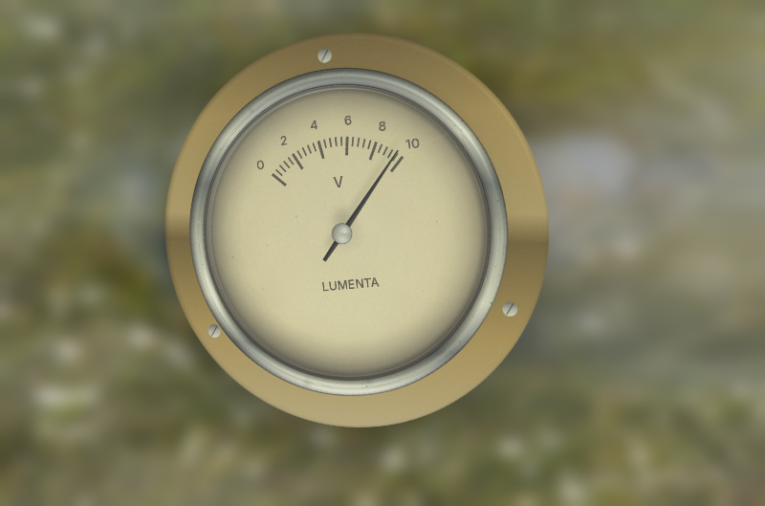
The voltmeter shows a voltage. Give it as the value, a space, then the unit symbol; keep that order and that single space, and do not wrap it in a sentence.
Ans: 9.6 V
